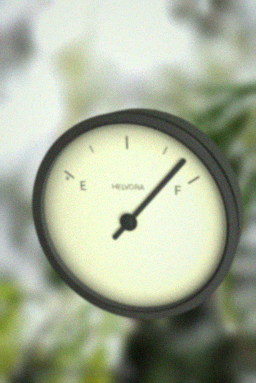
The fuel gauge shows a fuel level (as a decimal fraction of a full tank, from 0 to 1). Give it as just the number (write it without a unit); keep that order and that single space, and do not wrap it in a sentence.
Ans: 0.875
